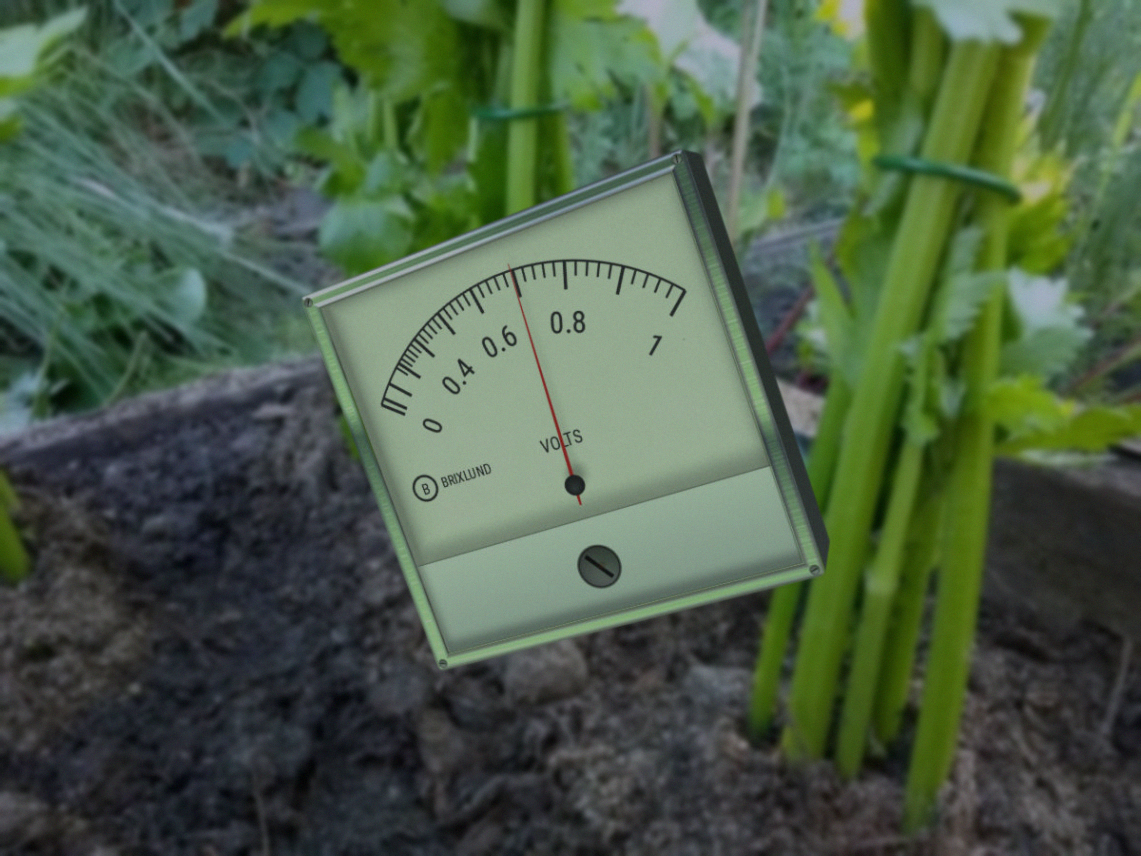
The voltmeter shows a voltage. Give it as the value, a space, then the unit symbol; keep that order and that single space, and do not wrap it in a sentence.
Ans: 0.7 V
